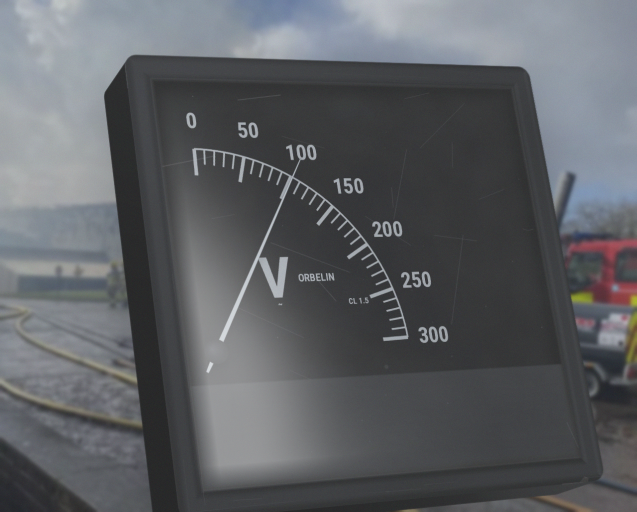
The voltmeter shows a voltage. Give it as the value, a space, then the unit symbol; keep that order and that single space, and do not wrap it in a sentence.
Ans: 100 V
